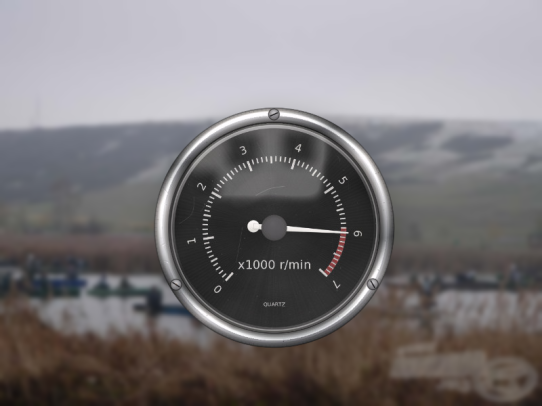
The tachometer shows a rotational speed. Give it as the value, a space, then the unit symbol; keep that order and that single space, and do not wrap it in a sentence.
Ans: 6000 rpm
